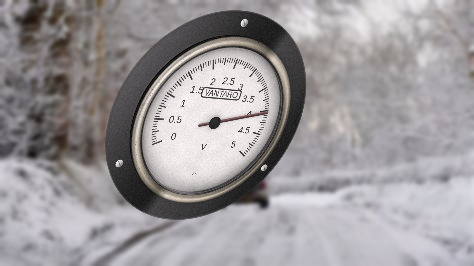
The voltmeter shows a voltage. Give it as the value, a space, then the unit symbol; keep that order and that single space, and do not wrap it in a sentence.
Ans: 4 V
